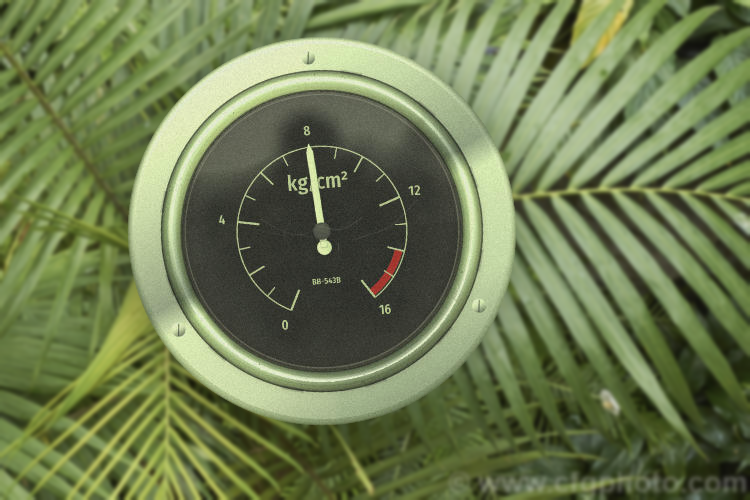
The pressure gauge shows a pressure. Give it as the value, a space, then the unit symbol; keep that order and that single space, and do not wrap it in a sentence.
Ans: 8 kg/cm²
